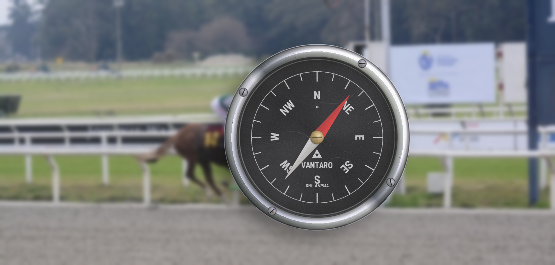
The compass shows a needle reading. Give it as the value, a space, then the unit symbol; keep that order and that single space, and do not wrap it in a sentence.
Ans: 37.5 °
